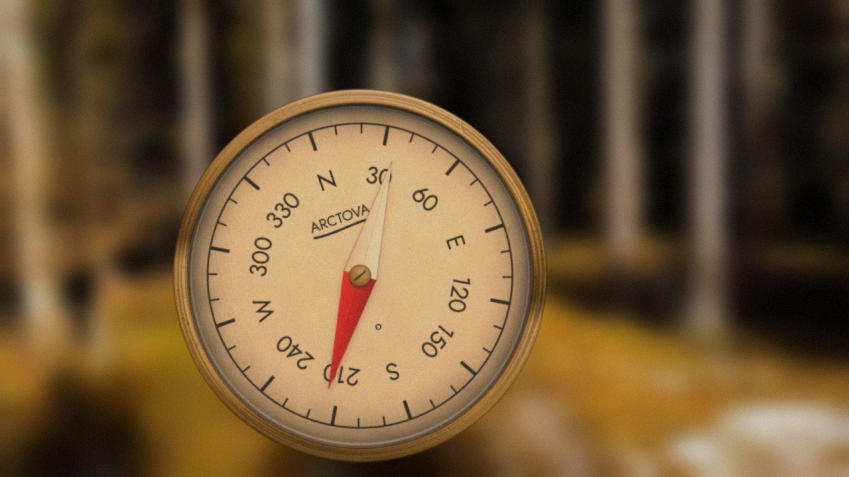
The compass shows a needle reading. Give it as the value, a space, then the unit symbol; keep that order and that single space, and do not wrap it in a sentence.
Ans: 215 °
